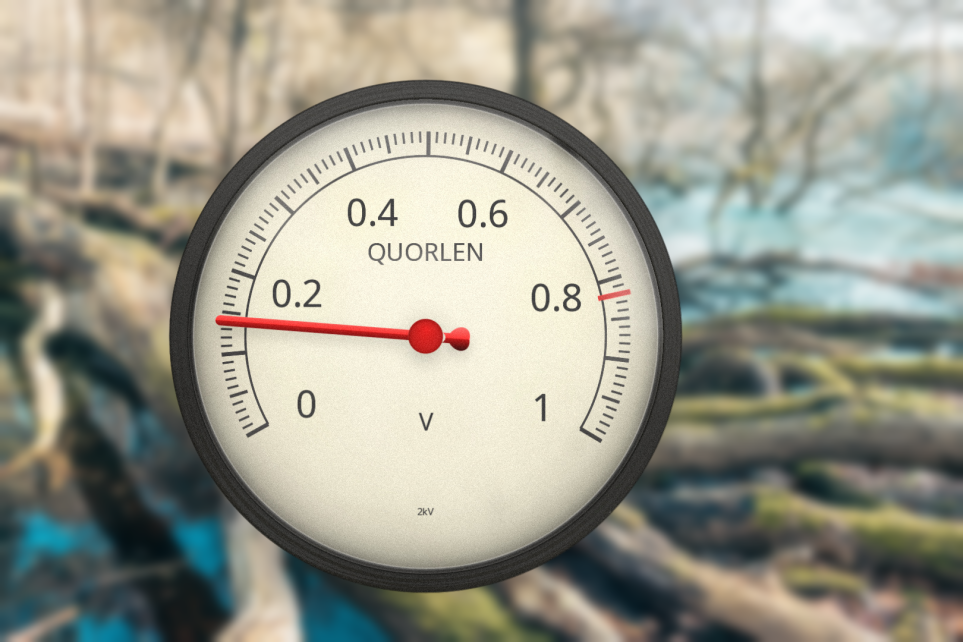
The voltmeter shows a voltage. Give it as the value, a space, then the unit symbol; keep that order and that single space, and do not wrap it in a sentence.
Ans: 0.14 V
